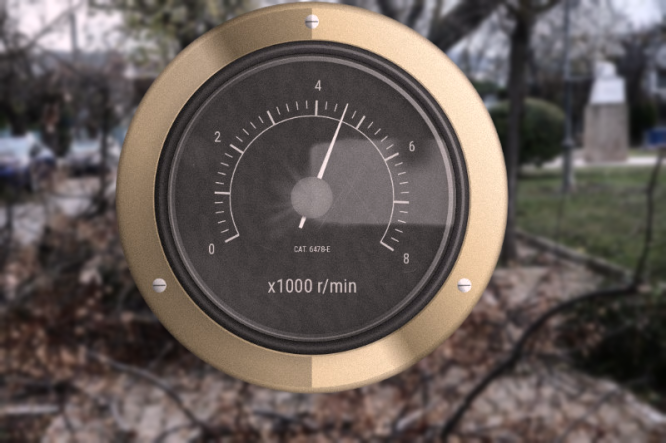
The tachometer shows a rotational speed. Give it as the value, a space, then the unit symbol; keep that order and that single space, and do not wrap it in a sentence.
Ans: 4600 rpm
